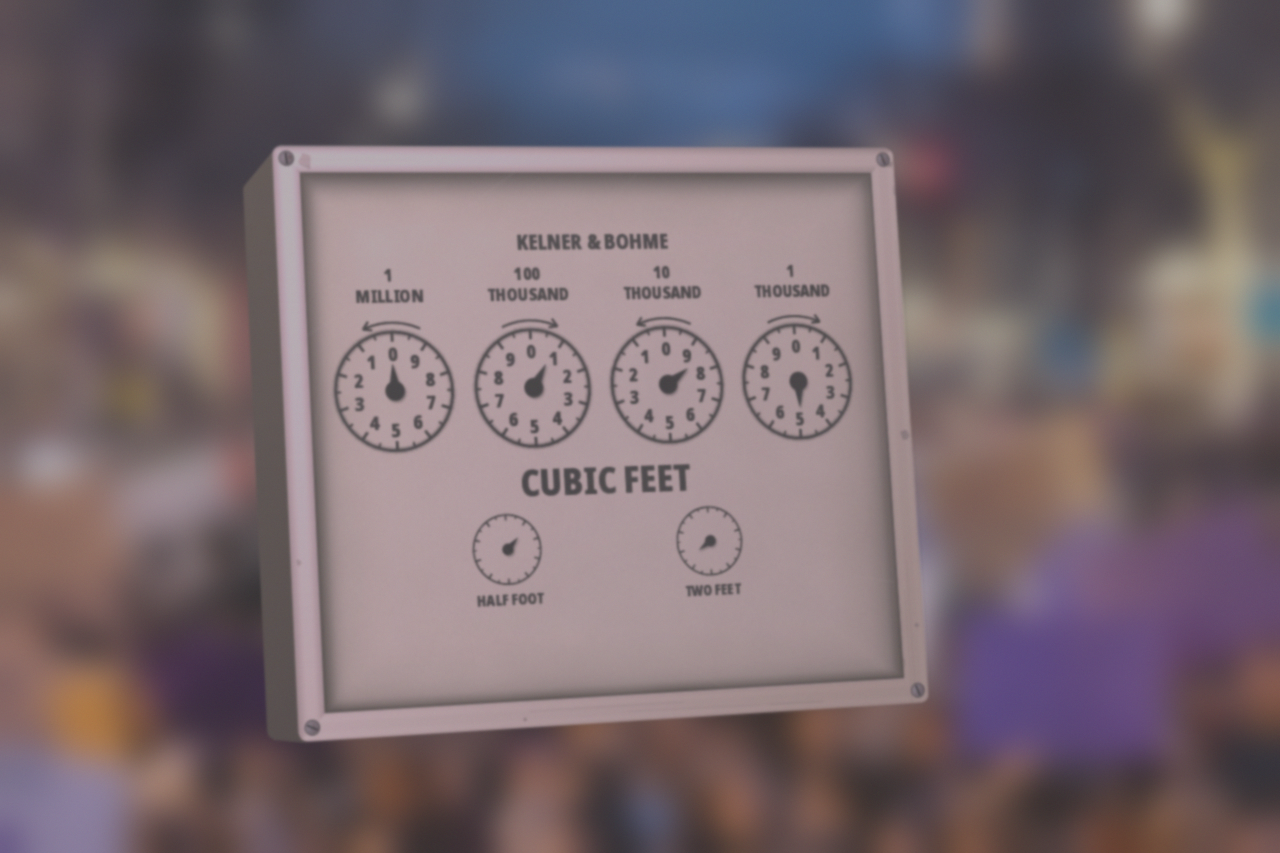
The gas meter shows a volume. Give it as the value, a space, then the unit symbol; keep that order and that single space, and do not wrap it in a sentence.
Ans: 8500 ft³
